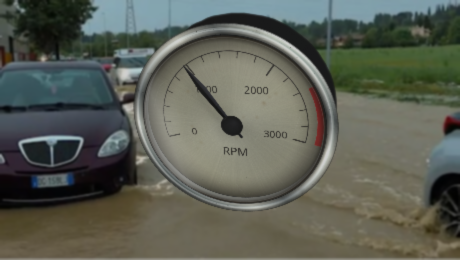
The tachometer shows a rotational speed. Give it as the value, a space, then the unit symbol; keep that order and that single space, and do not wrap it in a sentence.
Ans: 1000 rpm
